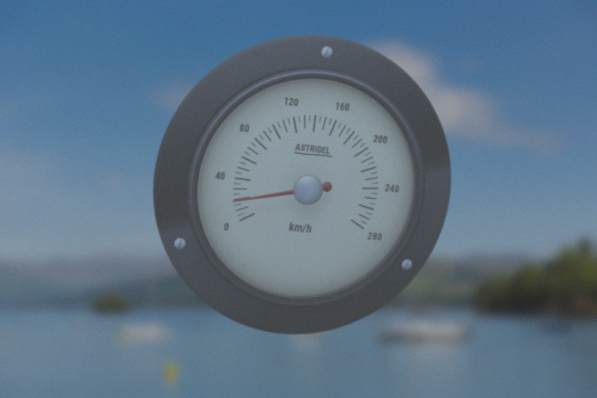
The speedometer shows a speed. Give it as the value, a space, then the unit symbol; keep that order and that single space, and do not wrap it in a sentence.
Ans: 20 km/h
